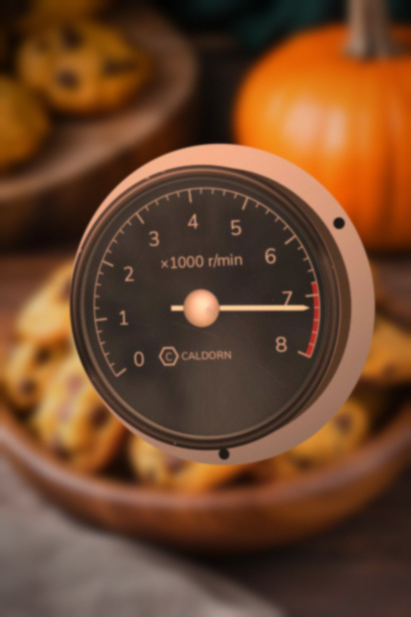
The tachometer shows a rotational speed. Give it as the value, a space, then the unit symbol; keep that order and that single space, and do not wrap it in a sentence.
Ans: 7200 rpm
